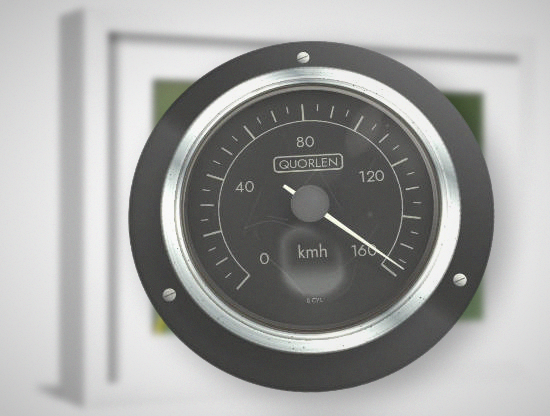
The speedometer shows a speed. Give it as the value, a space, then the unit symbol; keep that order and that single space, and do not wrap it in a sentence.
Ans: 157.5 km/h
